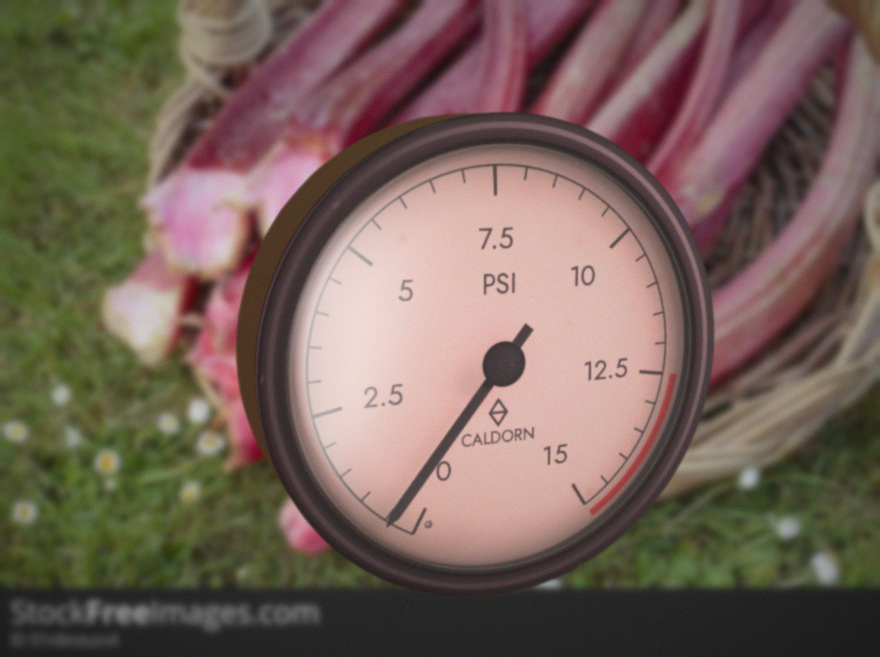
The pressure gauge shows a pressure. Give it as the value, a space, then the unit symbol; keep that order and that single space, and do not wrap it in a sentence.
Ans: 0.5 psi
